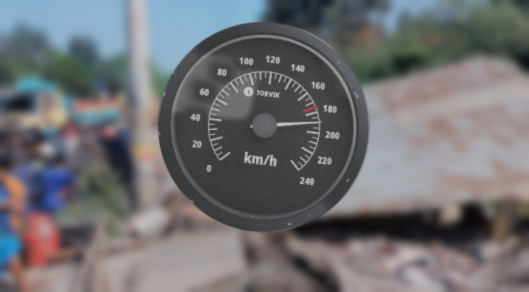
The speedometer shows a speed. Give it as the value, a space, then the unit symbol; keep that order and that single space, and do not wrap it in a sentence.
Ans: 190 km/h
